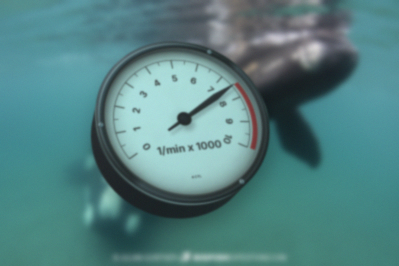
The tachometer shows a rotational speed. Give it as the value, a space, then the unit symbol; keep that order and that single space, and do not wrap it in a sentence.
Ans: 7500 rpm
